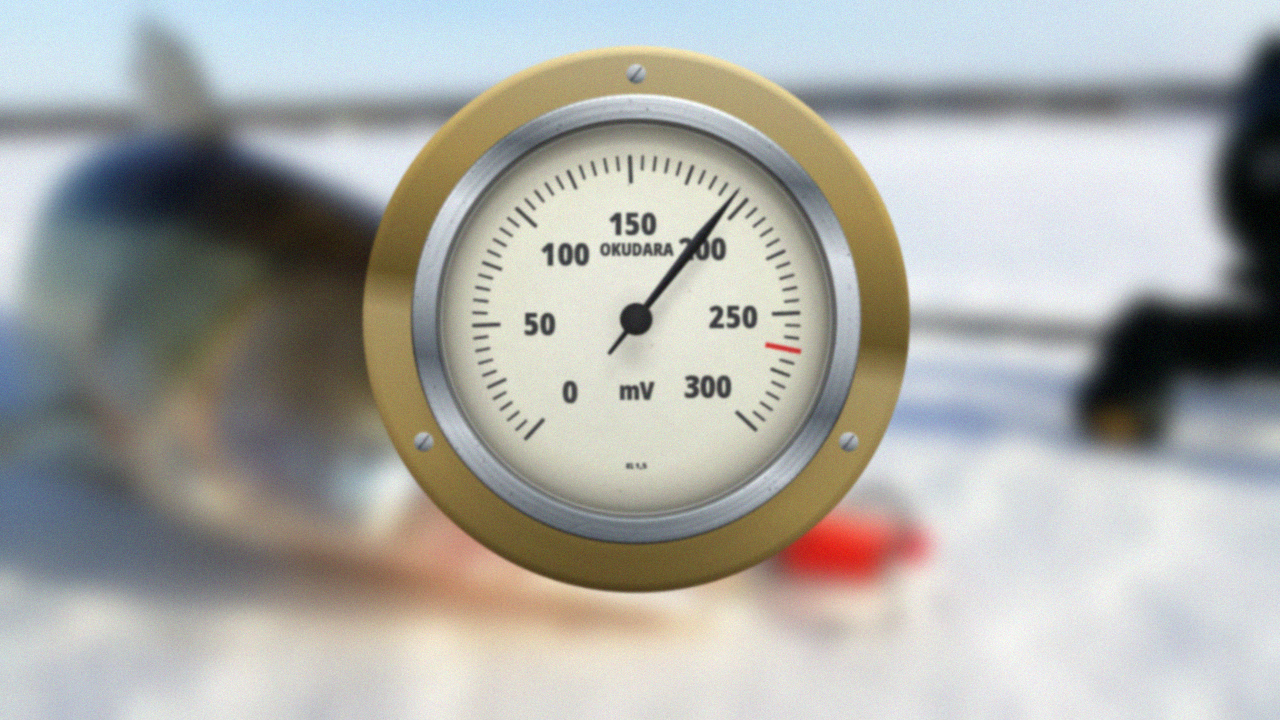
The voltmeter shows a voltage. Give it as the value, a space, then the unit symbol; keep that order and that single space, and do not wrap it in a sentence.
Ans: 195 mV
